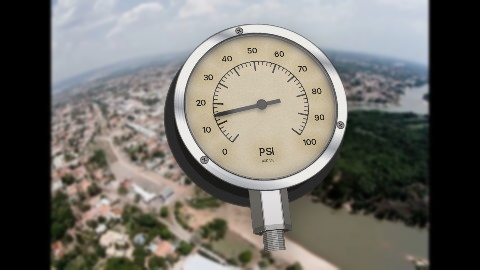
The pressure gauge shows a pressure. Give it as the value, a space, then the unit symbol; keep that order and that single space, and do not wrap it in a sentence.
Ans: 14 psi
